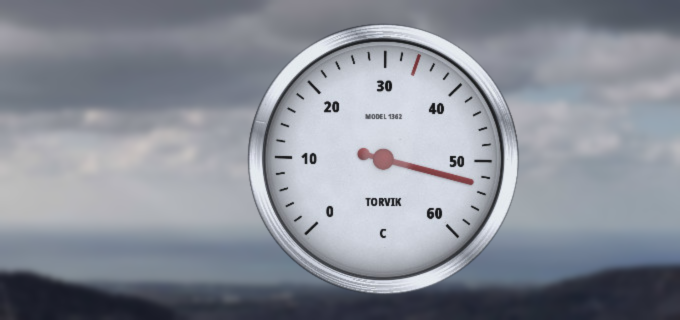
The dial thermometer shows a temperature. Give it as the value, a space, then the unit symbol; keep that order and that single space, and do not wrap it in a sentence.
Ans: 53 °C
